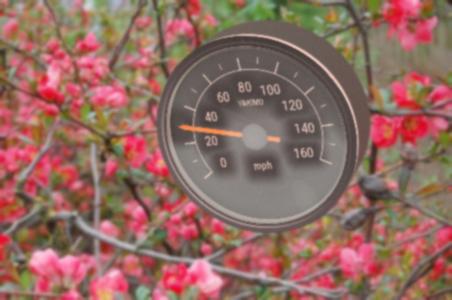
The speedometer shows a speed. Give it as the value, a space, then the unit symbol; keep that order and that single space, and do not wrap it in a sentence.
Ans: 30 mph
